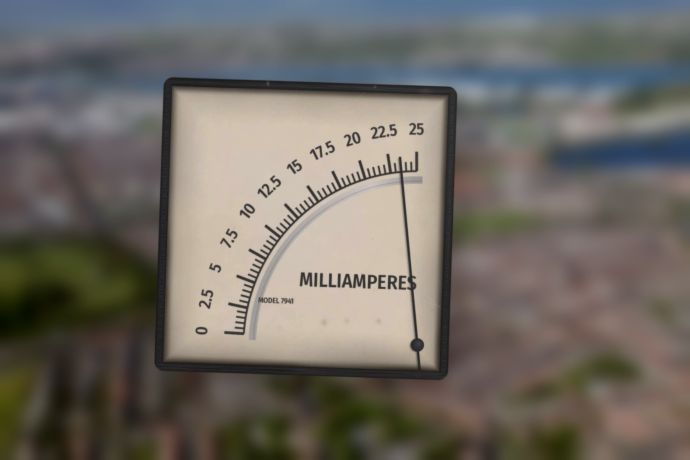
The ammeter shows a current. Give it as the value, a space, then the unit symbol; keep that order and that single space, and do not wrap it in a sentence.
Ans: 23.5 mA
